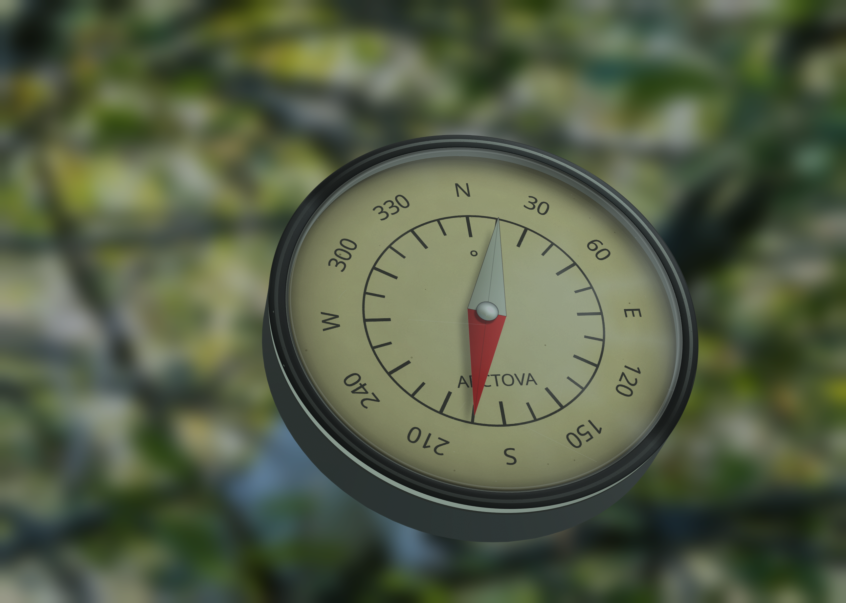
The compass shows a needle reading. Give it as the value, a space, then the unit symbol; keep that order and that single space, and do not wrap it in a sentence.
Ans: 195 °
